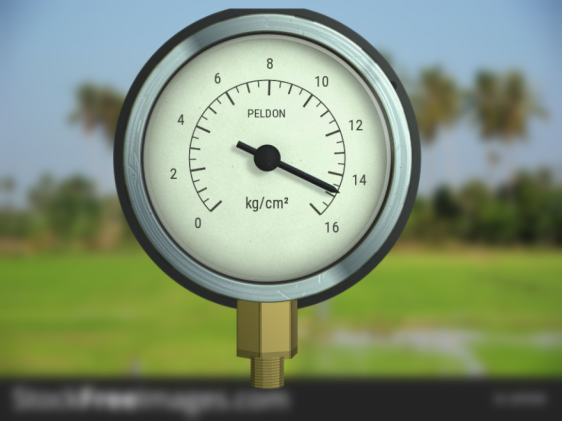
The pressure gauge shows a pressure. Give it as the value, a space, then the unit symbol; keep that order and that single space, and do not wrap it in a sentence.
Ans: 14.75 kg/cm²
